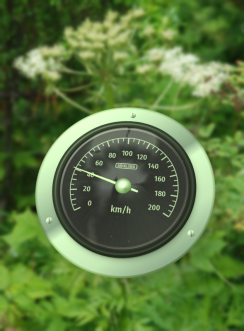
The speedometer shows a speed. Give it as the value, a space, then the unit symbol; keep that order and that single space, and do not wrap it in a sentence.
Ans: 40 km/h
